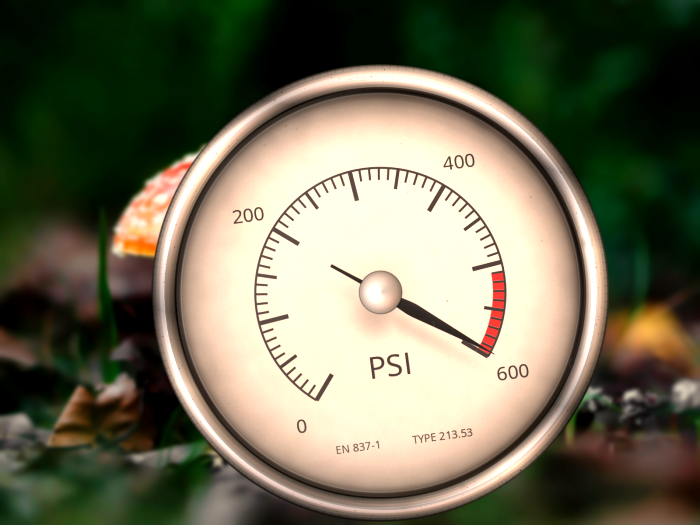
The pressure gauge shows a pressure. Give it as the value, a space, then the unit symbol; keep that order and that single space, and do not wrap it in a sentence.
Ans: 595 psi
